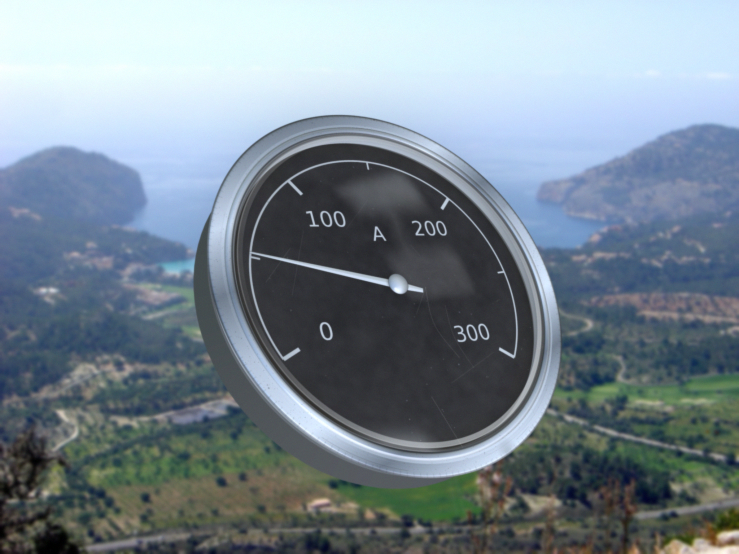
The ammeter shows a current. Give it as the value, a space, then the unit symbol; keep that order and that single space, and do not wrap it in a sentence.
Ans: 50 A
